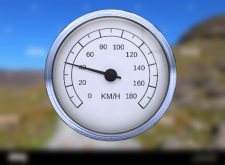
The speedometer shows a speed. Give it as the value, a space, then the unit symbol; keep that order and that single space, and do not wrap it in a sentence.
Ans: 40 km/h
